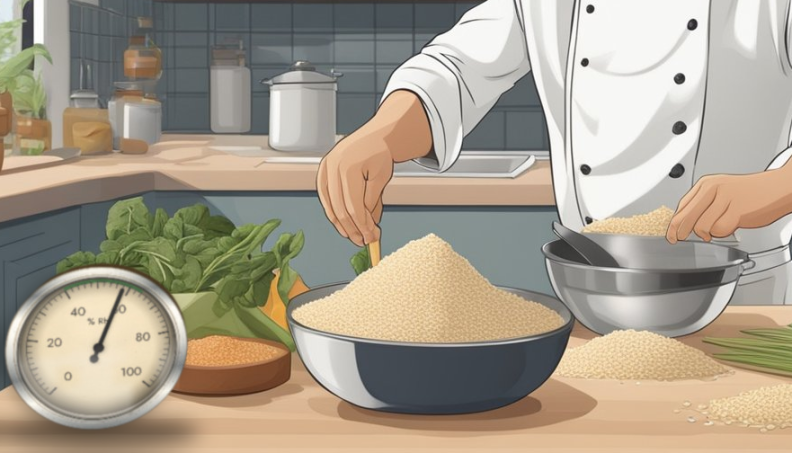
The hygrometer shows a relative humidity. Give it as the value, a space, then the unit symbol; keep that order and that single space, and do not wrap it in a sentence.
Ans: 58 %
